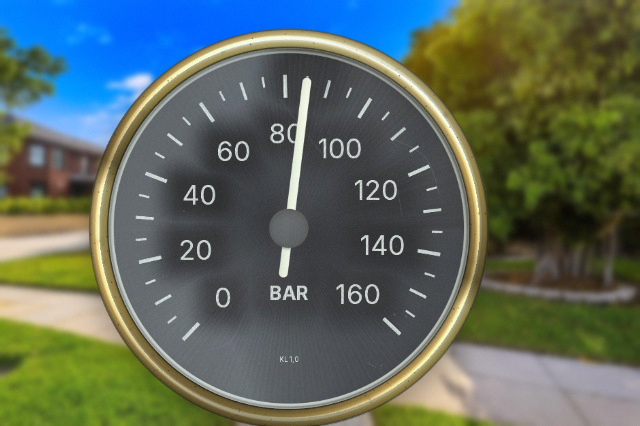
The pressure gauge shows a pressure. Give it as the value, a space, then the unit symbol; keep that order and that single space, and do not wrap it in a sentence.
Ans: 85 bar
